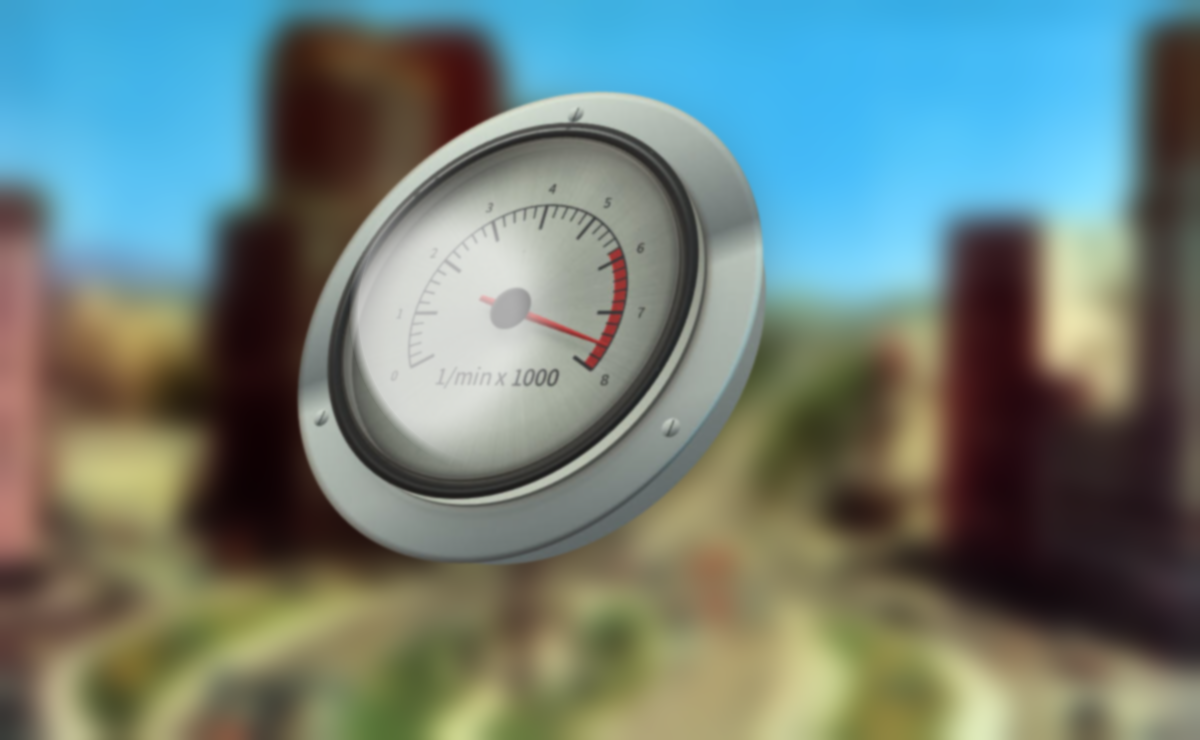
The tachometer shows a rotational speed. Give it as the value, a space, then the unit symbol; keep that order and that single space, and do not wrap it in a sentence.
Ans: 7600 rpm
